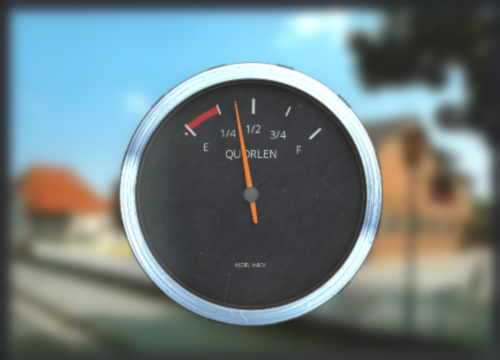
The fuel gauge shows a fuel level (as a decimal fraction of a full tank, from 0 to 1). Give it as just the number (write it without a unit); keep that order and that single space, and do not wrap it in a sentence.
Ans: 0.375
